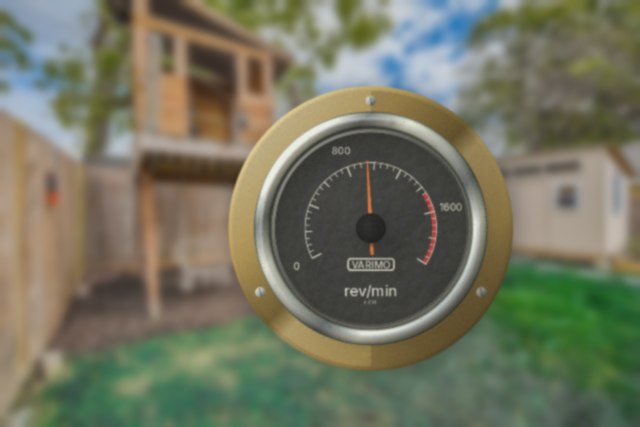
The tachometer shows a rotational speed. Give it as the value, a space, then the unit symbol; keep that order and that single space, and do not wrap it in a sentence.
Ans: 950 rpm
